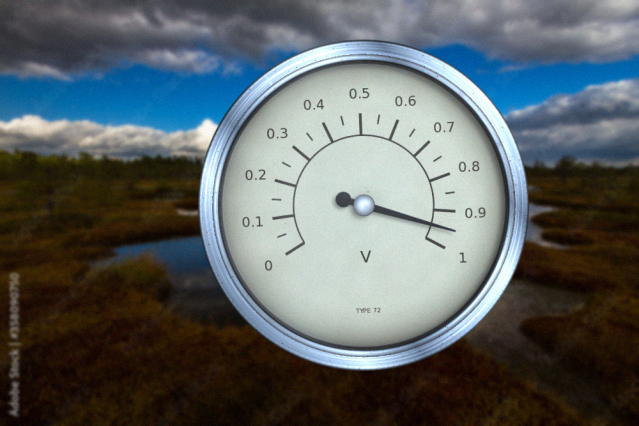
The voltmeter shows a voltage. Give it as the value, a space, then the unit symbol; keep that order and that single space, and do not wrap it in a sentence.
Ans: 0.95 V
